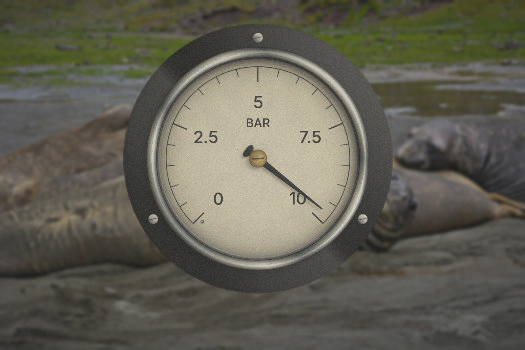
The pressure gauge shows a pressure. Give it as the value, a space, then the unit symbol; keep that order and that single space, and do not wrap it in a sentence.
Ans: 9.75 bar
